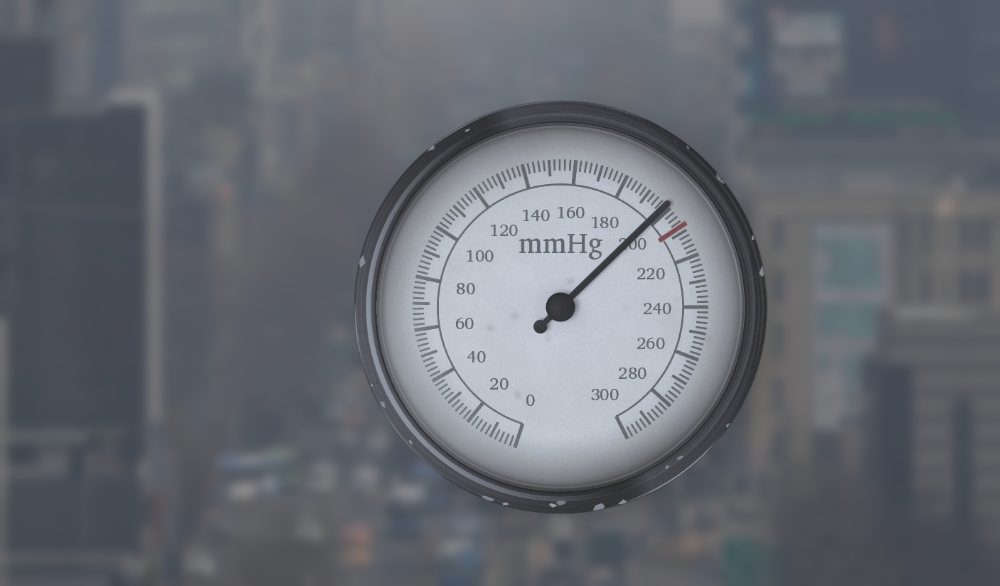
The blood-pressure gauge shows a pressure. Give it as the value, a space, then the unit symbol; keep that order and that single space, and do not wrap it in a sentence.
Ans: 198 mmHg
